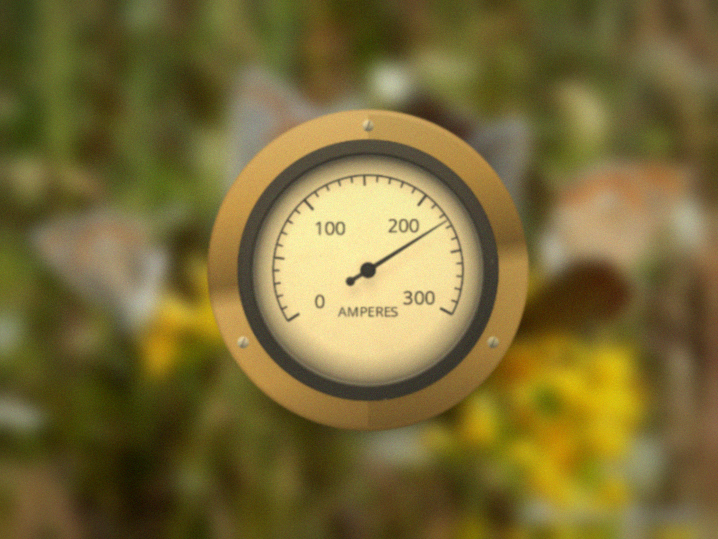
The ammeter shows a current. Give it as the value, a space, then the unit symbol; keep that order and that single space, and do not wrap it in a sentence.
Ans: 225 A
